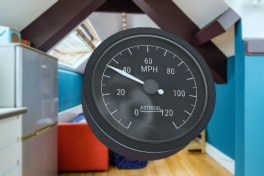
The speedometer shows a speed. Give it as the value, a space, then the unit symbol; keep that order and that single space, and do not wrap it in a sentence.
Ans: 35 mph
